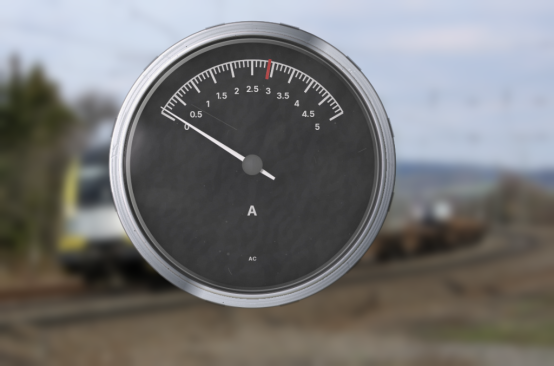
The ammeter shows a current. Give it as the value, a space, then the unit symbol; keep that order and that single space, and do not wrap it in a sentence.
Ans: 0.1 A
